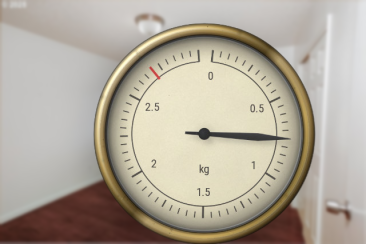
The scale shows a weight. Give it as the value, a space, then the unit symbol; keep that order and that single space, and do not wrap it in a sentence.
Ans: 0.75 kg
